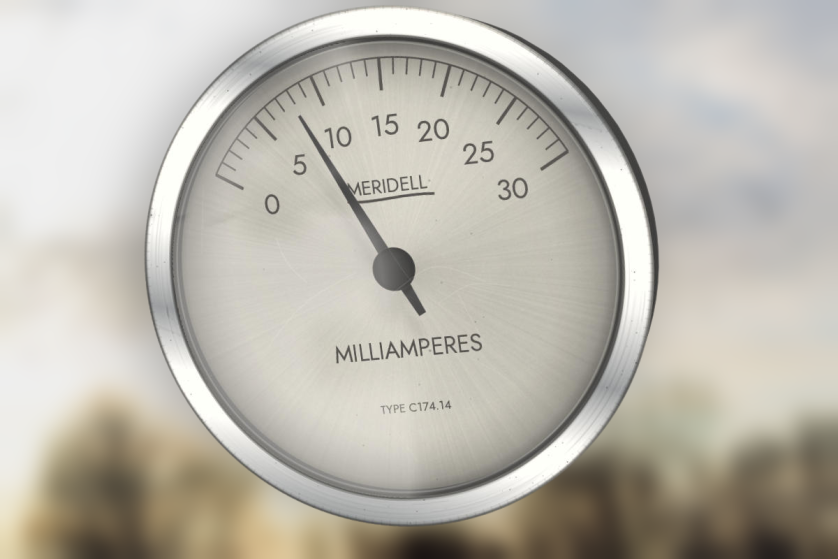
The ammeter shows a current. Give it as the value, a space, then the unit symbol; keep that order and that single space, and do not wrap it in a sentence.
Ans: 8 mA
